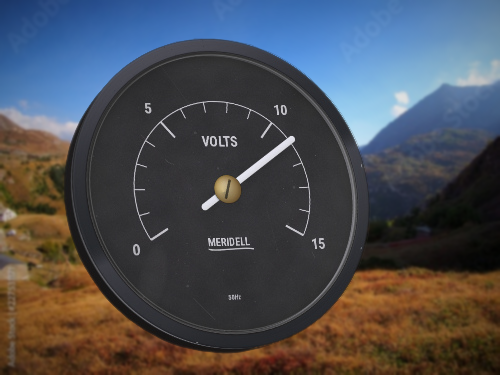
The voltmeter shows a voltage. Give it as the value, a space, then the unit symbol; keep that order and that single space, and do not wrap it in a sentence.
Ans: 11 V
